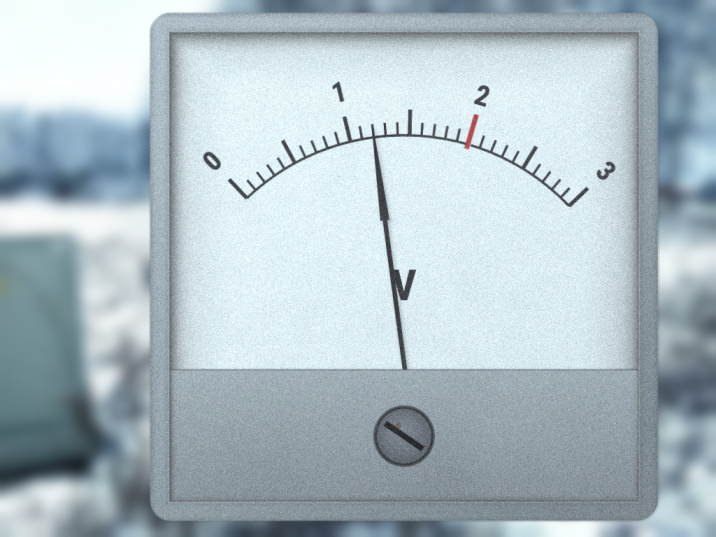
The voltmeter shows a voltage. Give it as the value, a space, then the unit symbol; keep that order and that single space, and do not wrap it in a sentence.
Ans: 1.2 V
